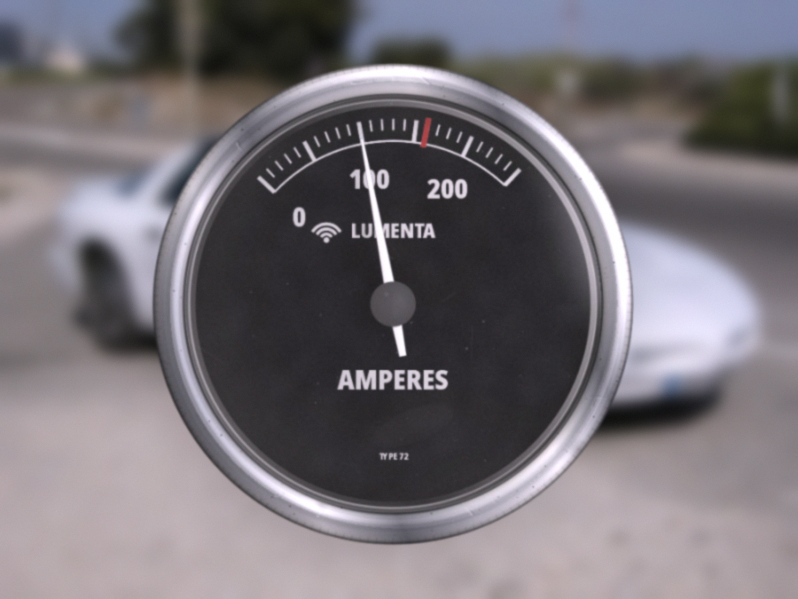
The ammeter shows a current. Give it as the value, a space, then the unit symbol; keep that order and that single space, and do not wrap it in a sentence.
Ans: 100 A
